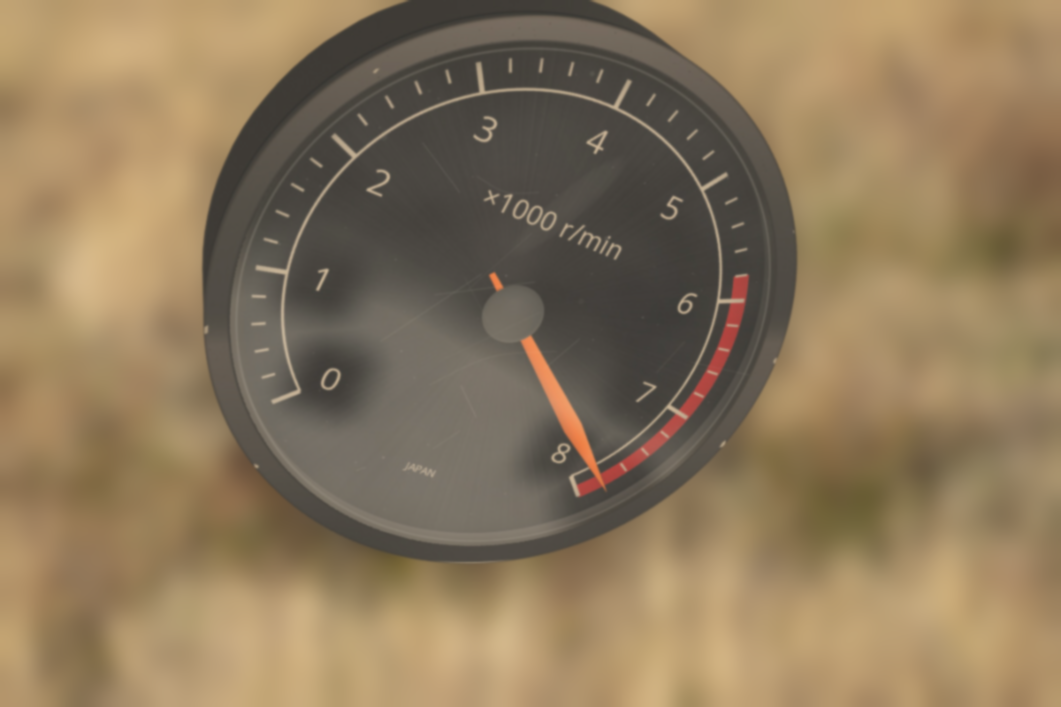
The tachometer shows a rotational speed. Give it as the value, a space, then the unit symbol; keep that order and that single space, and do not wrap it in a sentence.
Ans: 7800 rpm
